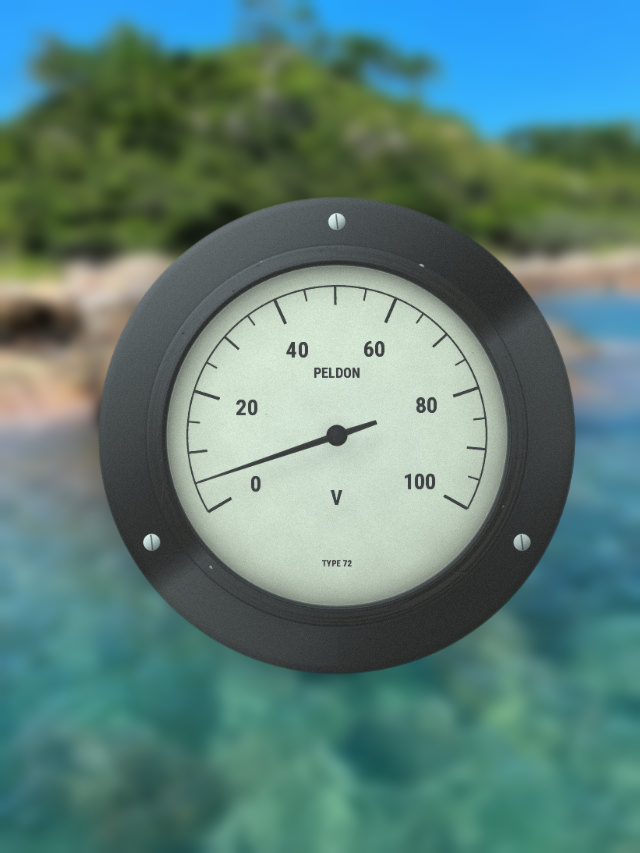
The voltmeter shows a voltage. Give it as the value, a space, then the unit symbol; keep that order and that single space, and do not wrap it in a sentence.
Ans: 5 V
